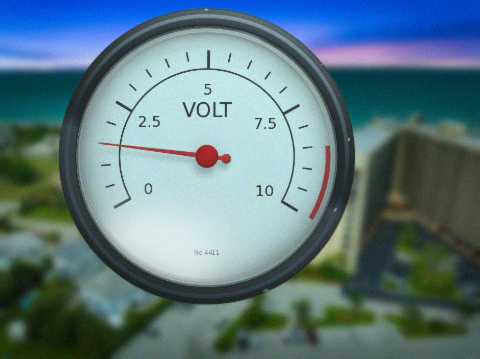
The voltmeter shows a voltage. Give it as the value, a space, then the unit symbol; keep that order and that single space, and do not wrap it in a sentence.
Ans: 1.5 V
